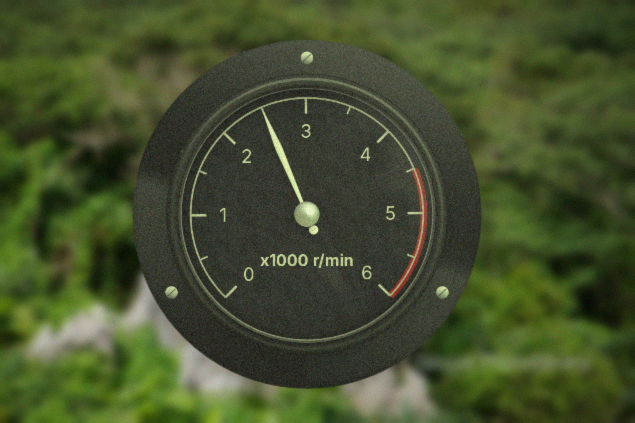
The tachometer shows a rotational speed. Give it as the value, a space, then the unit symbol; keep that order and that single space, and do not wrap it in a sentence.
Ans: 2500 rpm
